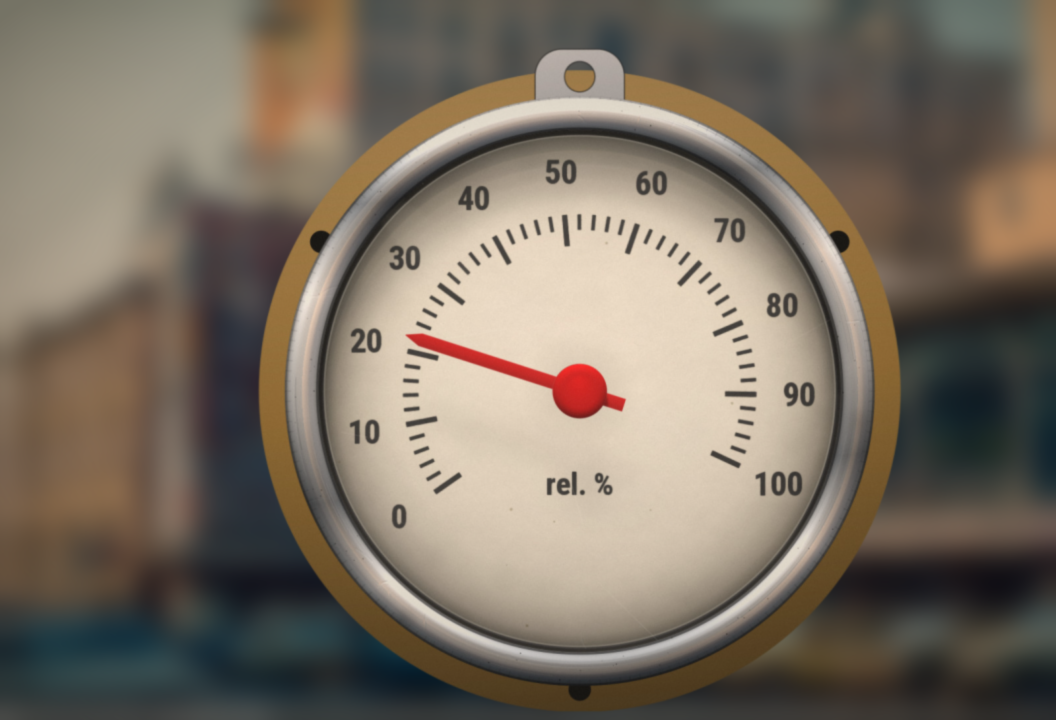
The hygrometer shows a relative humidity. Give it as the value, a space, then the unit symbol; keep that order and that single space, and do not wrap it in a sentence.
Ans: 22 %
